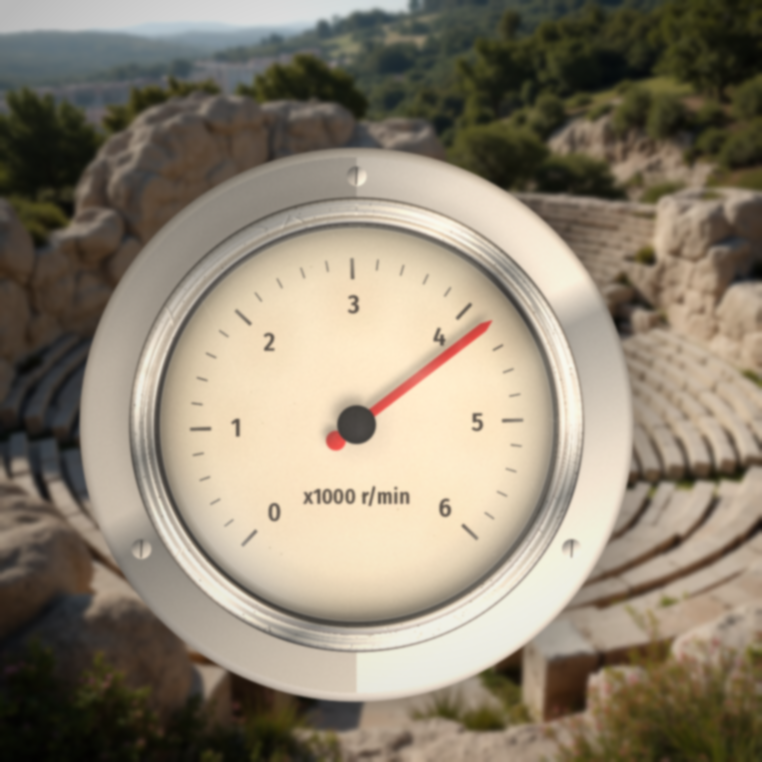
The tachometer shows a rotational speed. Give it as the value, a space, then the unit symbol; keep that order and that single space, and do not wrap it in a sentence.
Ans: 4200 rpm
